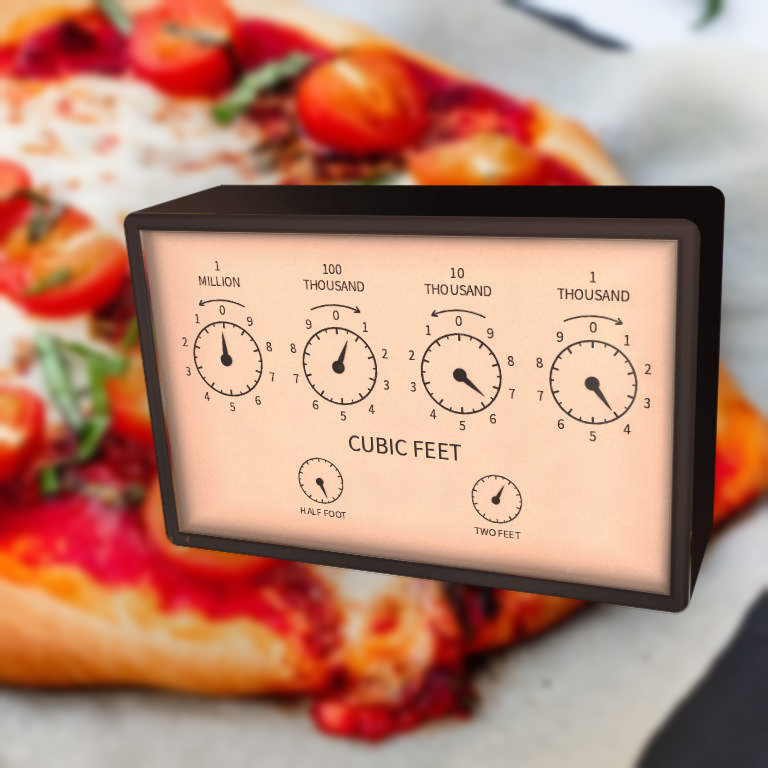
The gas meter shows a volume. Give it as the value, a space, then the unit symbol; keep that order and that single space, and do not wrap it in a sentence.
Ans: 6400 ft³
